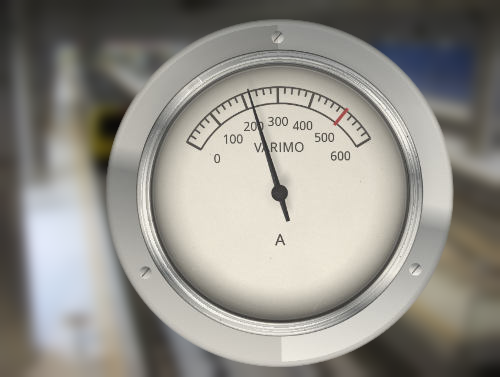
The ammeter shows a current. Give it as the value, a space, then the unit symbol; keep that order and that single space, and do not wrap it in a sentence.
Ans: 220 A
